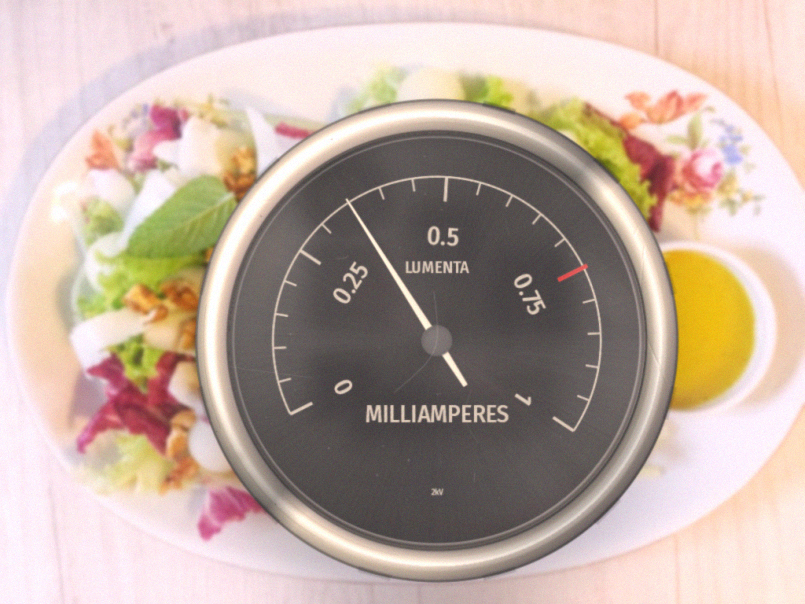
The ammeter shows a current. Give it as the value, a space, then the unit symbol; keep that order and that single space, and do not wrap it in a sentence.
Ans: 0.35 mA
